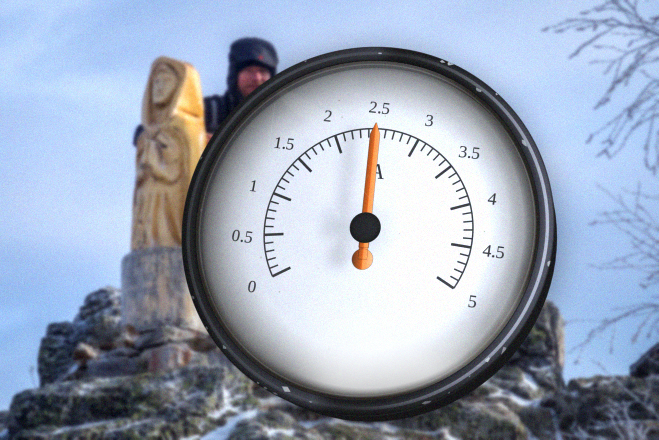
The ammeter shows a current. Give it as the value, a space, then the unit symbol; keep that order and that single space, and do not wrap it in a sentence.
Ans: 2.5 A
